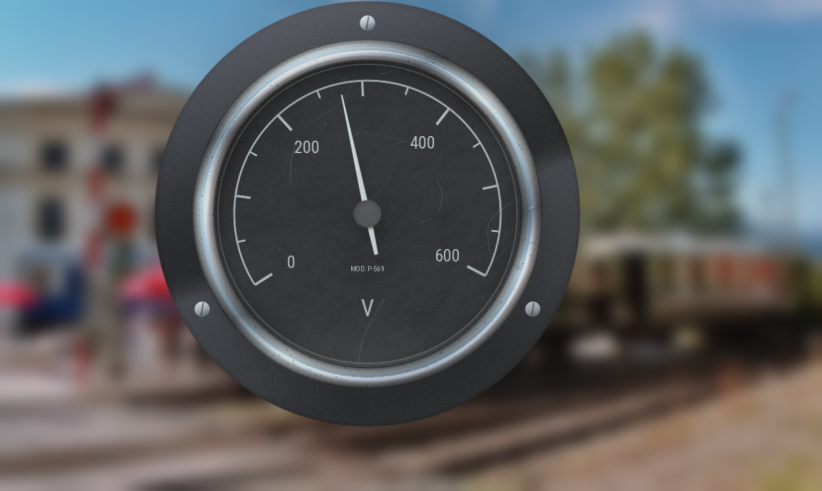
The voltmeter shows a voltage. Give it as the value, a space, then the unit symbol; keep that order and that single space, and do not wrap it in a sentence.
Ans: 275 V
